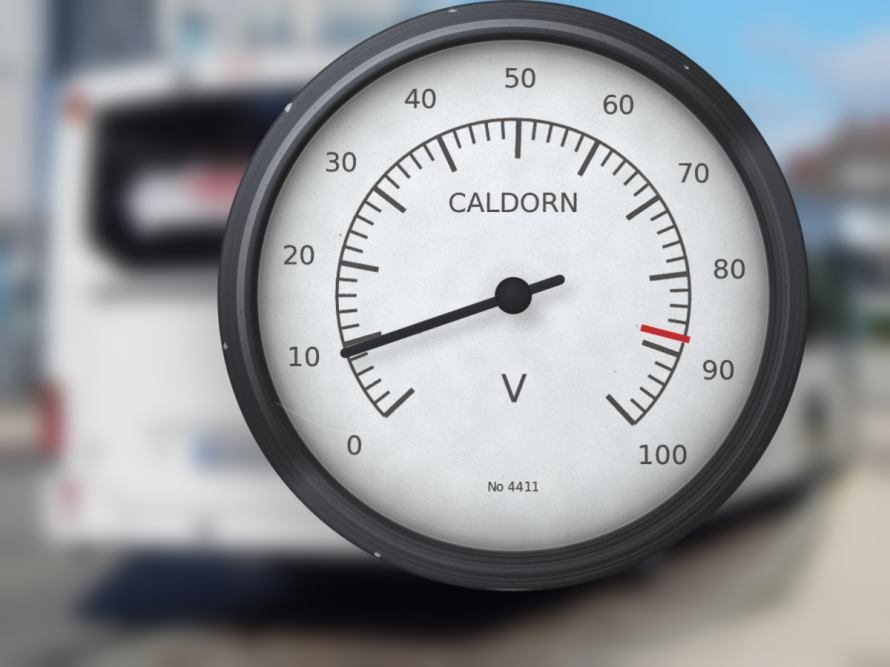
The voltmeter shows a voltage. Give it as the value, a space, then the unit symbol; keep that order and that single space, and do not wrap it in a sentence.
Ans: 9 V
